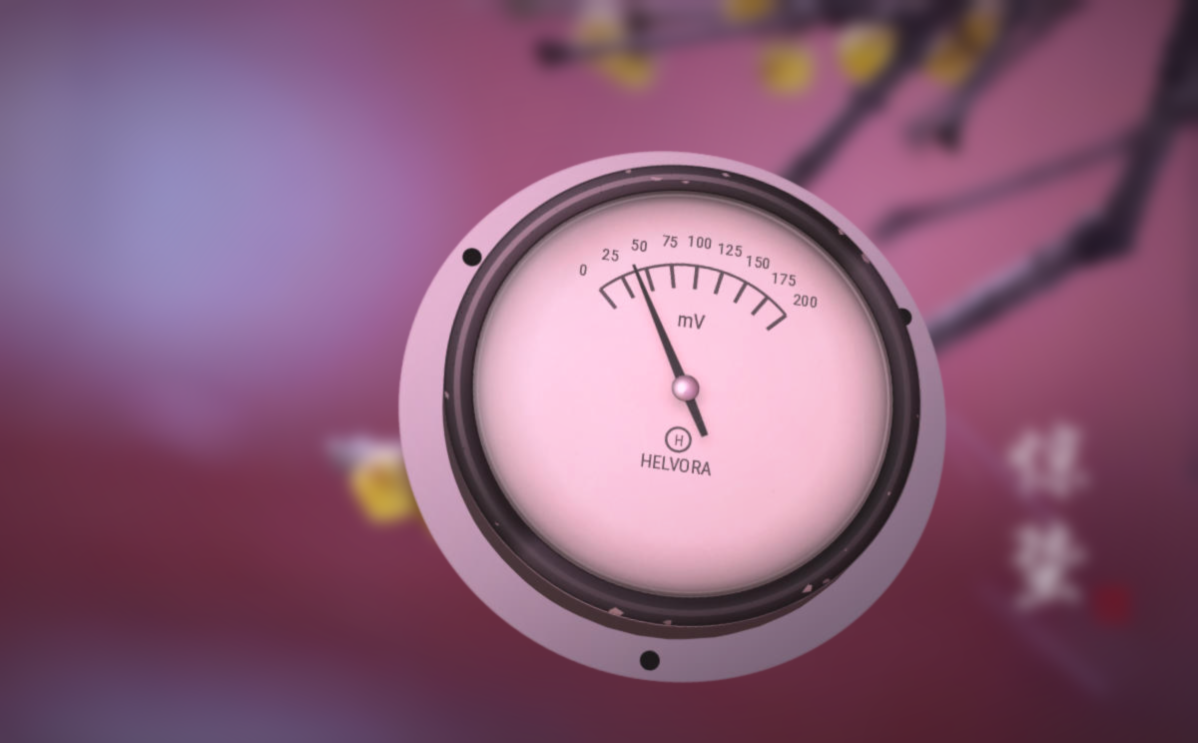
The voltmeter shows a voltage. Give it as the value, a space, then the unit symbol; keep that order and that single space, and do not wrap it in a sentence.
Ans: 37.5 mV
